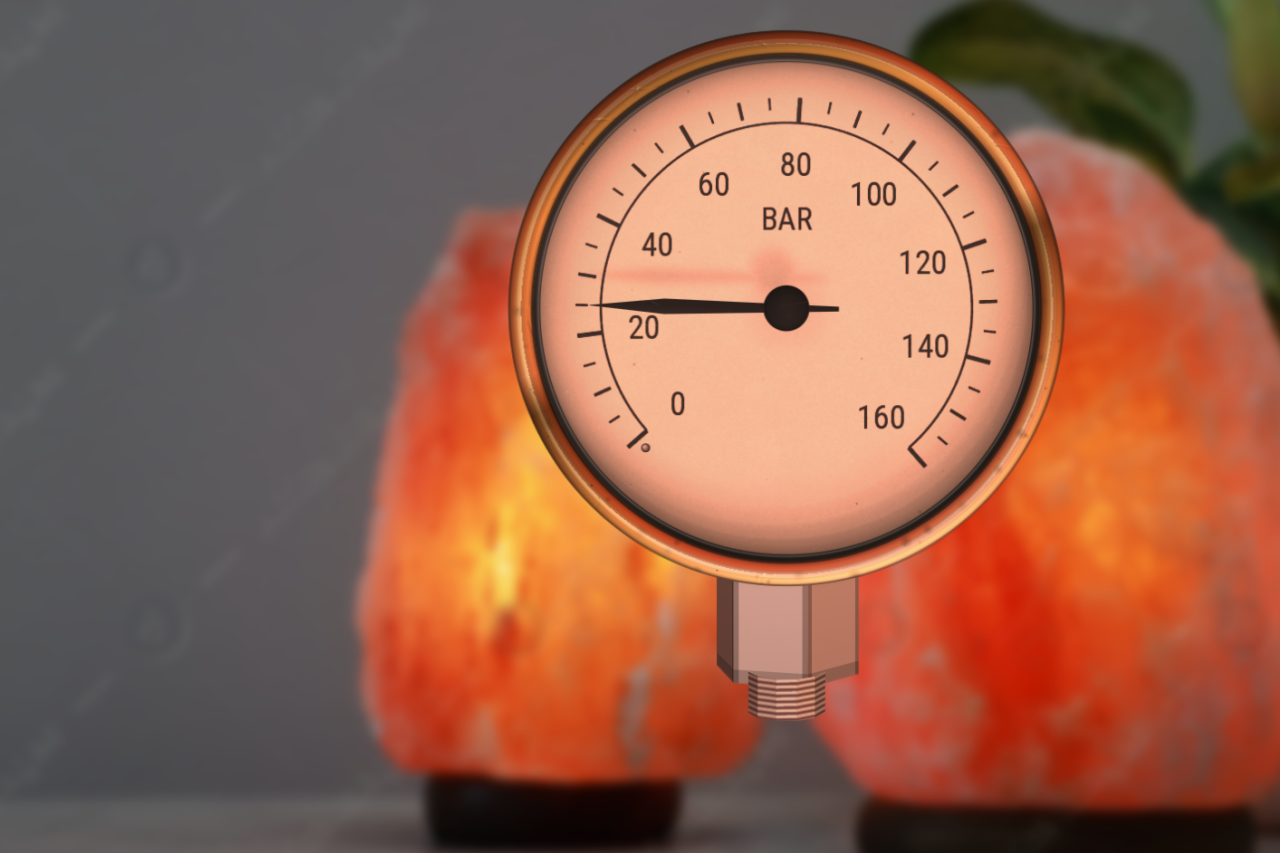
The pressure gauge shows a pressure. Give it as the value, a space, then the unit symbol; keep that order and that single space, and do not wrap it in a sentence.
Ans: 25 bar
